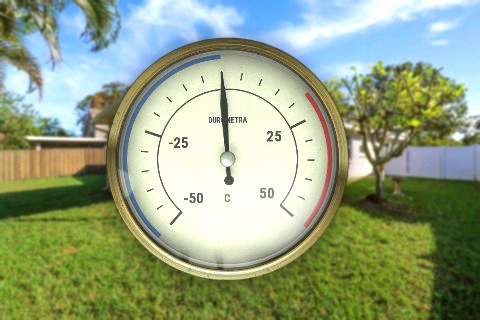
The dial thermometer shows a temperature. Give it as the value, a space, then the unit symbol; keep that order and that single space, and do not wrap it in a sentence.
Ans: 0 °C
